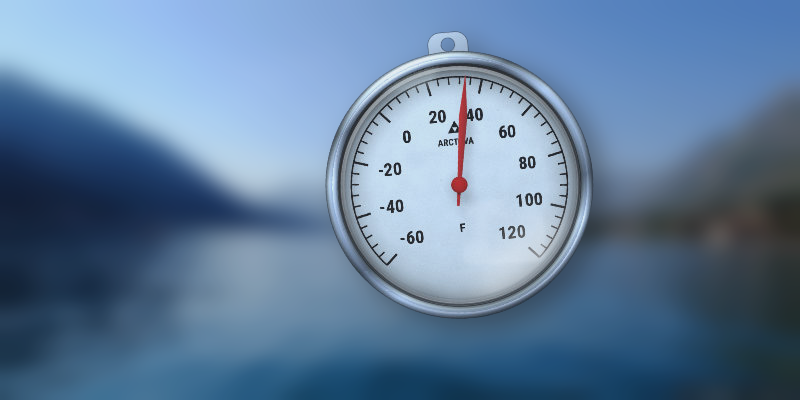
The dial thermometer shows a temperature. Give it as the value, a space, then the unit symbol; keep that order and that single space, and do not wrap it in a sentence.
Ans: 34 °F
